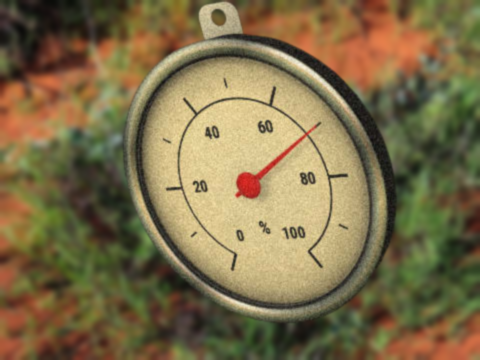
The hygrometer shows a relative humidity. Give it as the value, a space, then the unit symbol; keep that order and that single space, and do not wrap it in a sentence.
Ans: 70 %
